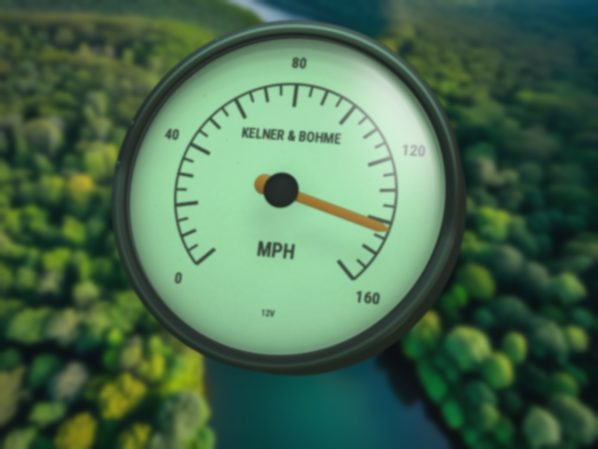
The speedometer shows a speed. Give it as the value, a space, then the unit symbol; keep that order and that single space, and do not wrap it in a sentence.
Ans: 142.5 mph
